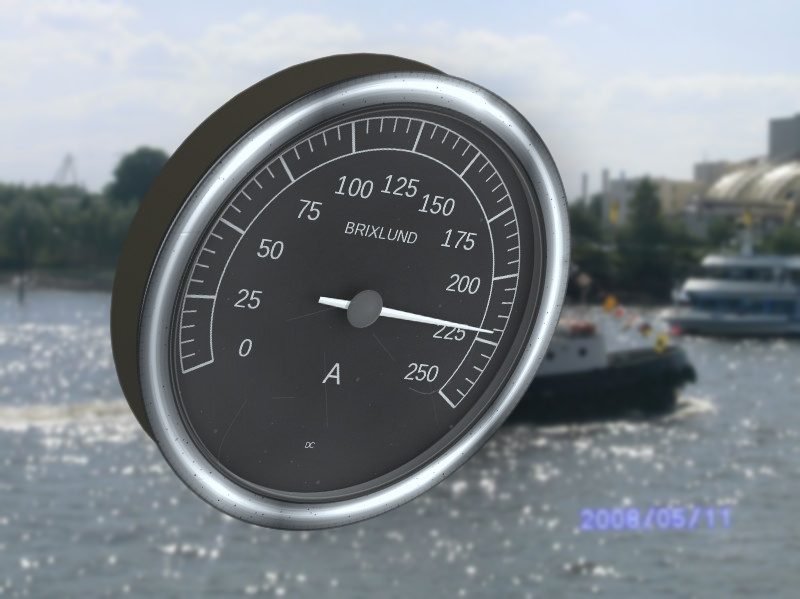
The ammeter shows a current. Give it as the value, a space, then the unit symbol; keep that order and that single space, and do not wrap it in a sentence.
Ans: 220 A
